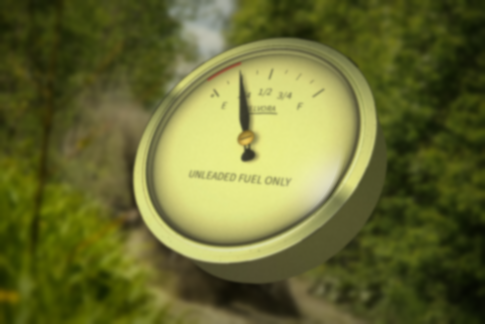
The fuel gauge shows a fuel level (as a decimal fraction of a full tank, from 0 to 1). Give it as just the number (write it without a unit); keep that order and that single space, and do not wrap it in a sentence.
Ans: 0.25
